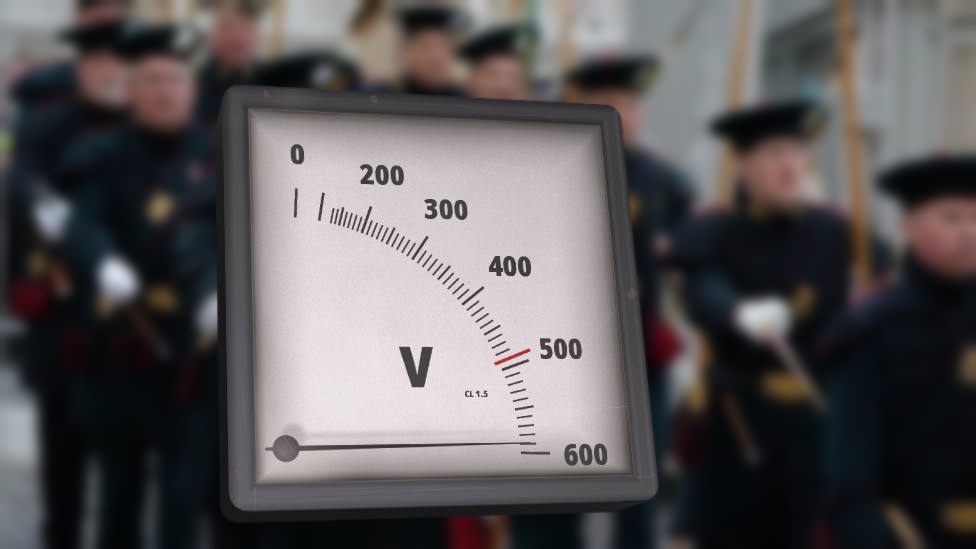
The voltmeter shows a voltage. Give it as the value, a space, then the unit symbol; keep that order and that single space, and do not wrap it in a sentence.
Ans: 590 V
